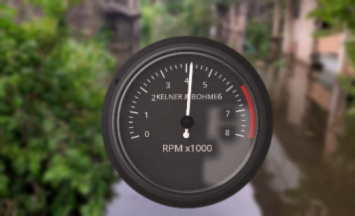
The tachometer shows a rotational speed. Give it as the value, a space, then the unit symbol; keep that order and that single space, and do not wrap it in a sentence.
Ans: 4200 rpm
